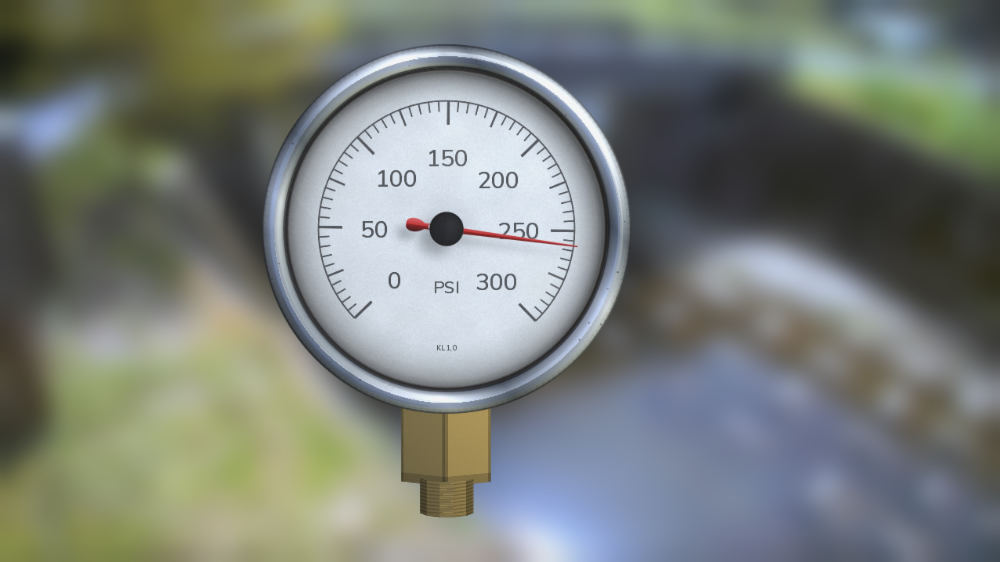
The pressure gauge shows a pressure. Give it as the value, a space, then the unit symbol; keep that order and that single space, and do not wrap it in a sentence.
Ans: 257.5 psi
